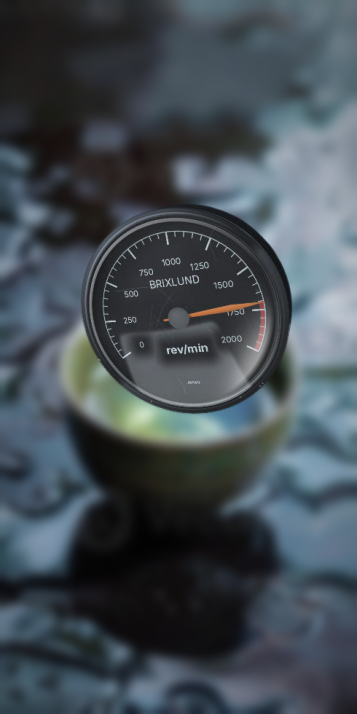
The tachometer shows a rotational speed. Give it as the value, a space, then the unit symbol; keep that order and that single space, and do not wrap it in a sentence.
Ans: 1700 rpm
